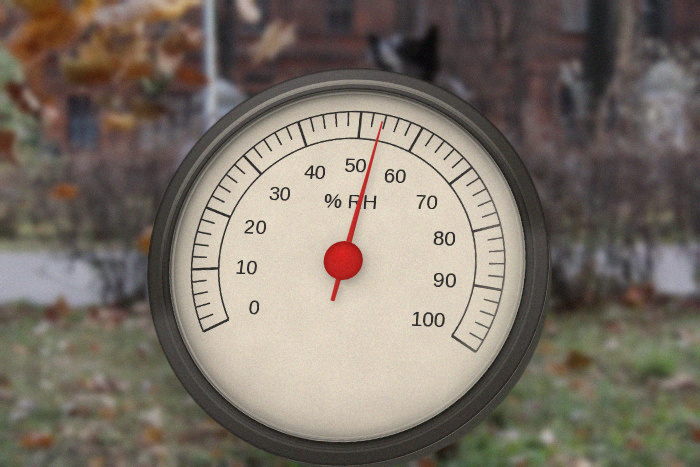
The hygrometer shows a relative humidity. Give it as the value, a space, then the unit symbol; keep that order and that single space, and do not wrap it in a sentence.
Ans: 54 %
